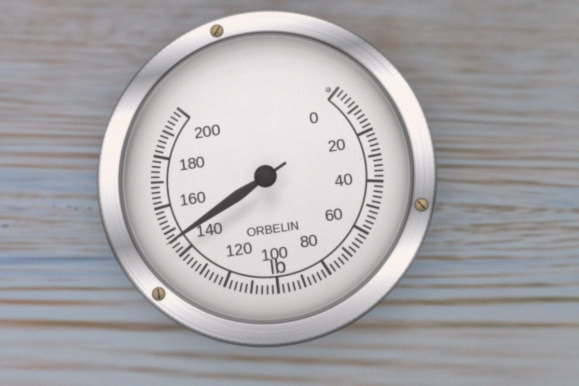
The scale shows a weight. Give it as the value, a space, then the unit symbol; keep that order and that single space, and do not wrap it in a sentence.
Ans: 146 lb
